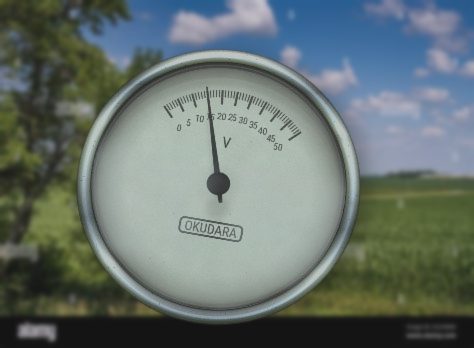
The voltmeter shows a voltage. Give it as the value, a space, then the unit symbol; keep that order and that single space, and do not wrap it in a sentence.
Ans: 15 V
